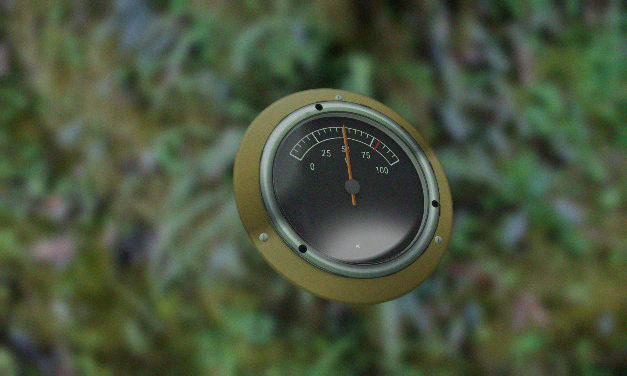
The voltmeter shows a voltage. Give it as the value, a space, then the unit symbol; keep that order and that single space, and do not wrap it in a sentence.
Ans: 50 V
